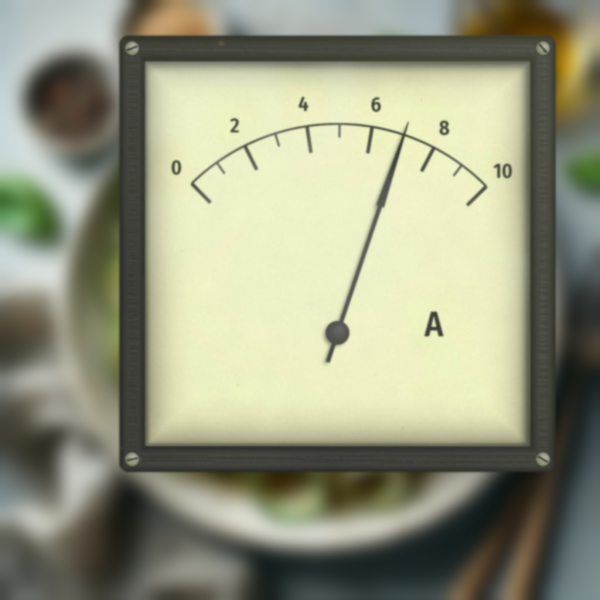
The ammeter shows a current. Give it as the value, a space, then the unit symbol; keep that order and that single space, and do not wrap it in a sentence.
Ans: 7 A
